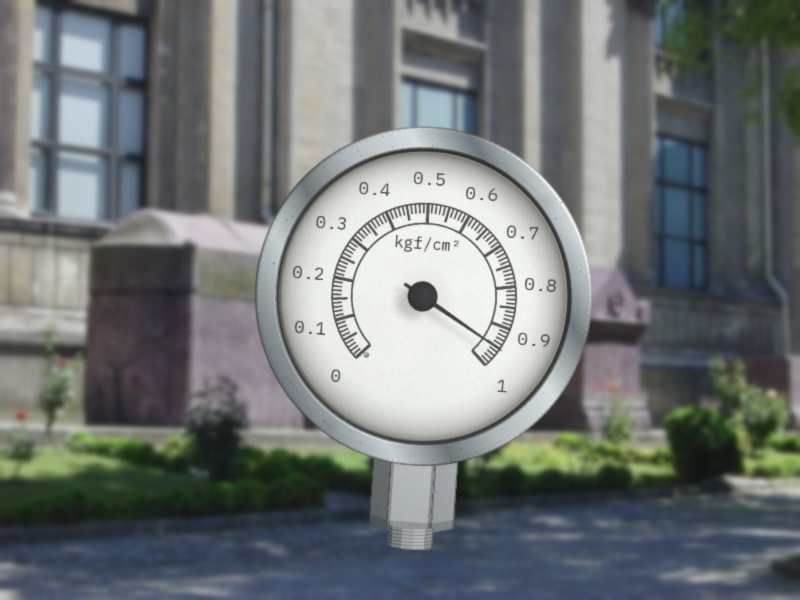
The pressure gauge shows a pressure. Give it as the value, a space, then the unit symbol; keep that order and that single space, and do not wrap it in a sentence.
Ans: 0.95 kg/cm²
